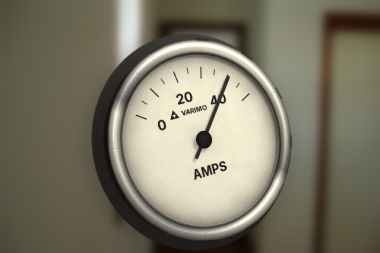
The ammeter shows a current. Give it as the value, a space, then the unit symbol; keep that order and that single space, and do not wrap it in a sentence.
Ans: 40 A
